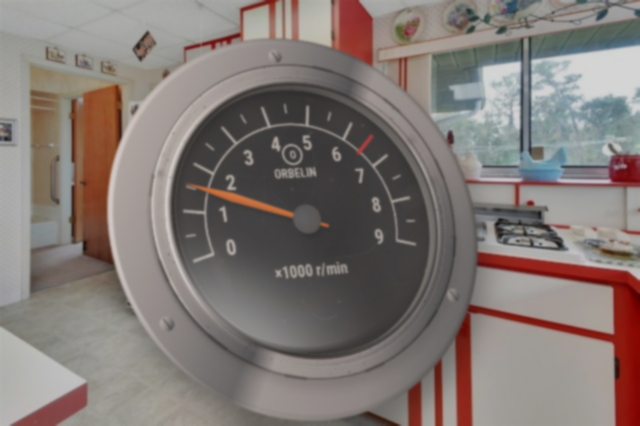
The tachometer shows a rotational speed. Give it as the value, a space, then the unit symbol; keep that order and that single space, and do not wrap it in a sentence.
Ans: 1500 rpm
